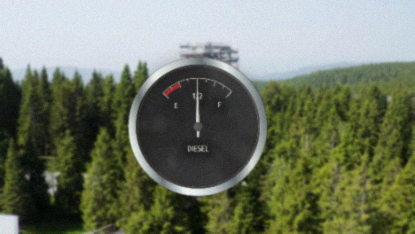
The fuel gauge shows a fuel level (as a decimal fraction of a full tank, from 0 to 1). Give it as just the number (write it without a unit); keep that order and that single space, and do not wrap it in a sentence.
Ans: 0.5
